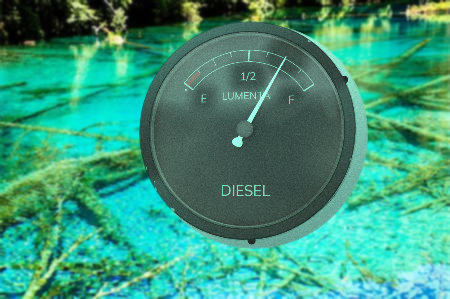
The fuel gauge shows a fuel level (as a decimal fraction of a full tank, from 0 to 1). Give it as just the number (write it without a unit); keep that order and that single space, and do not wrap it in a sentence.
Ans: 0.75
